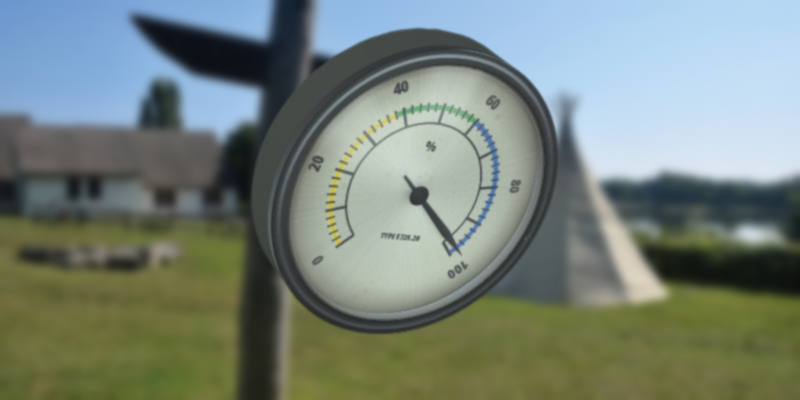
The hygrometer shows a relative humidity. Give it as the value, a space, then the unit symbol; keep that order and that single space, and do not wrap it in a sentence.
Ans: 98 %
